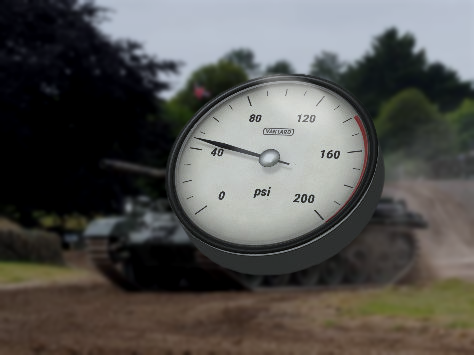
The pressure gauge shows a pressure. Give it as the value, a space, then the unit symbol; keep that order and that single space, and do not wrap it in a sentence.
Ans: 45 psi
